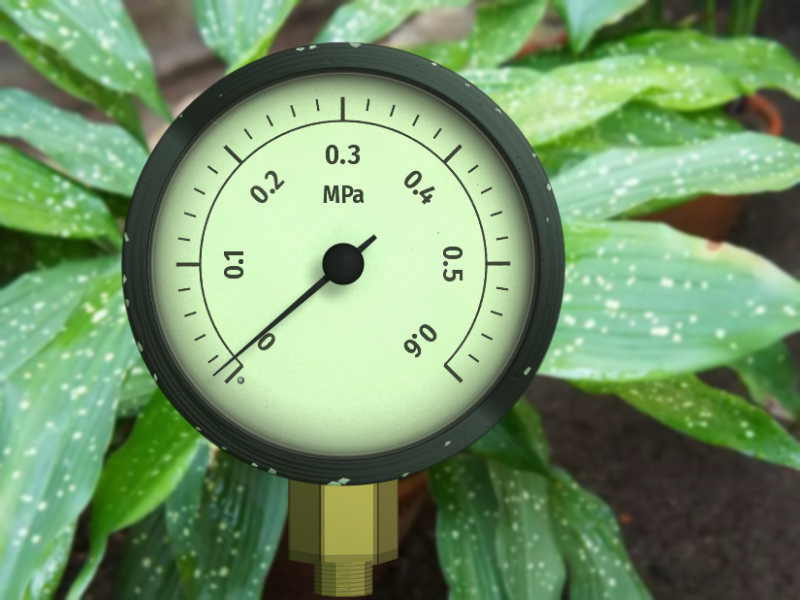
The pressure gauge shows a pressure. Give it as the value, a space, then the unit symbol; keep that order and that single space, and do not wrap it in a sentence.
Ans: 0.01 MPa
